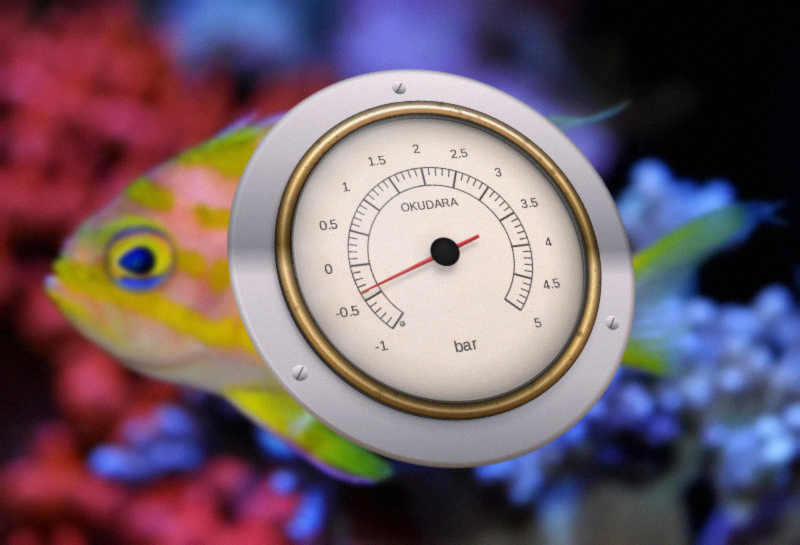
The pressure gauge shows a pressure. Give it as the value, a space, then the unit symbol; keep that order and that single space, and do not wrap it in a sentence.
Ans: -0.4 bar
